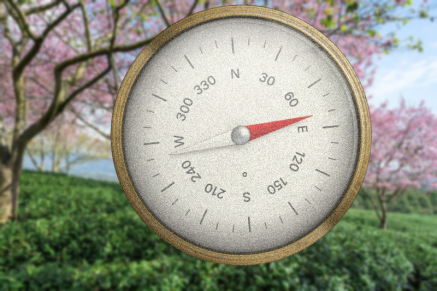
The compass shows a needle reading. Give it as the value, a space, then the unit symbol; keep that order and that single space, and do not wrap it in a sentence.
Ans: 80 °
